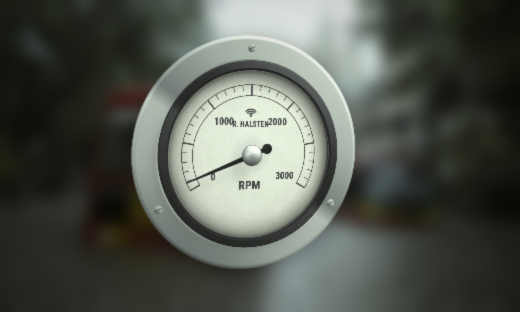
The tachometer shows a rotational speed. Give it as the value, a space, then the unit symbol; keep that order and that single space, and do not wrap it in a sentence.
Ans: 100 rpm
